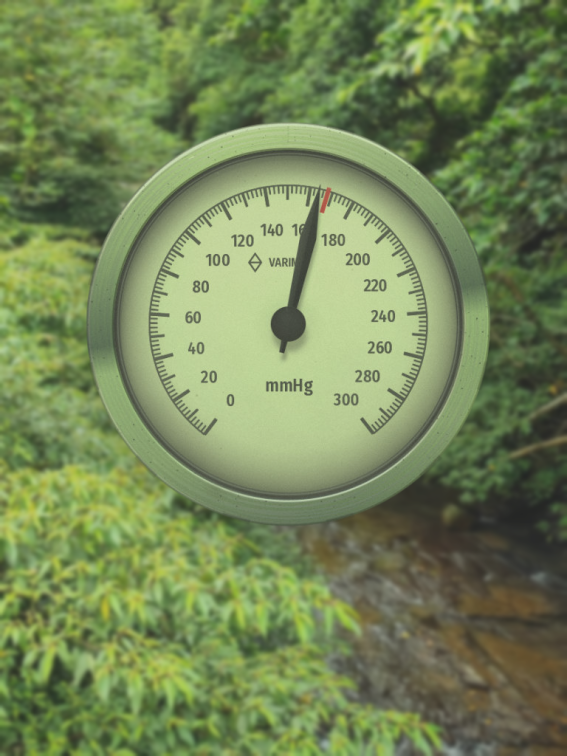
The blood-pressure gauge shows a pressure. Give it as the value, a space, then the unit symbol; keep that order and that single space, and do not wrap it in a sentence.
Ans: 164 mmHg
